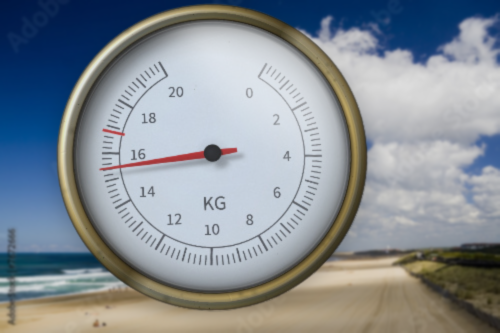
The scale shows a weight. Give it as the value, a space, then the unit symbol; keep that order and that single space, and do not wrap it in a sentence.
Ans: 15.4 kg
